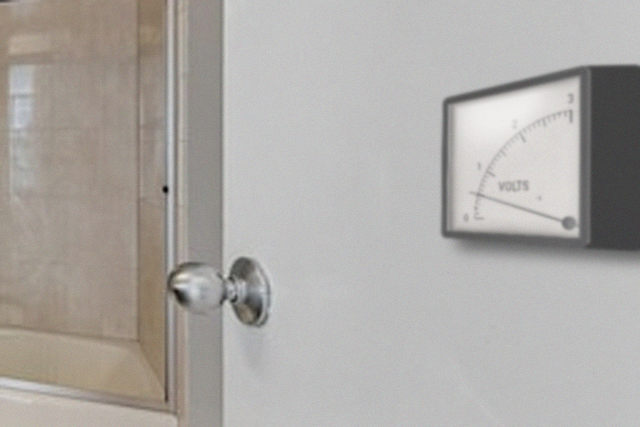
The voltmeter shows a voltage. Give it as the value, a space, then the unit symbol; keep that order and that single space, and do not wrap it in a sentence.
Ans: 0.5 V
